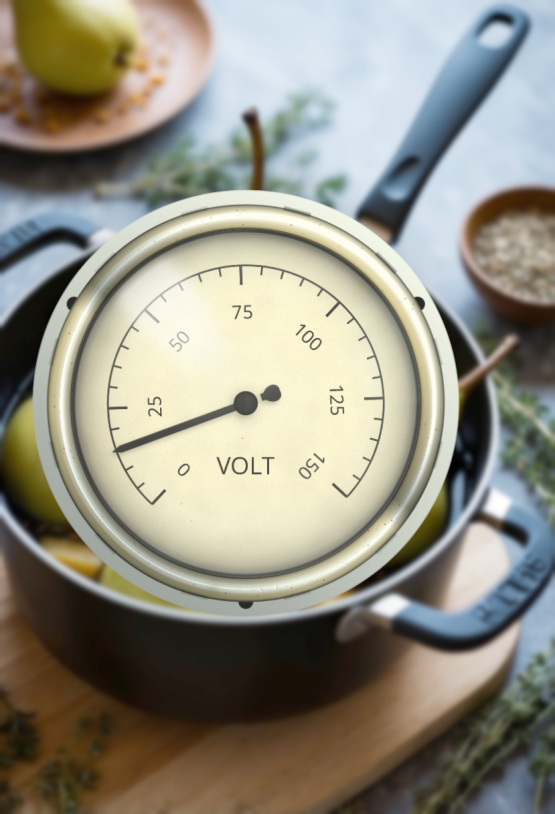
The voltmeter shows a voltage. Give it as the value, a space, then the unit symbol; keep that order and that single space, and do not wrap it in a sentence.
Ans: 15 V
